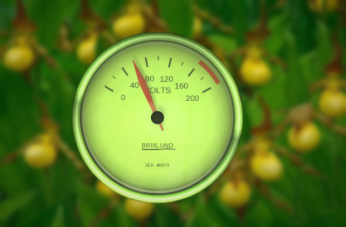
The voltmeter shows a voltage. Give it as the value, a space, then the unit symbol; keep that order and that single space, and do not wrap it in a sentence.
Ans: 60 V
